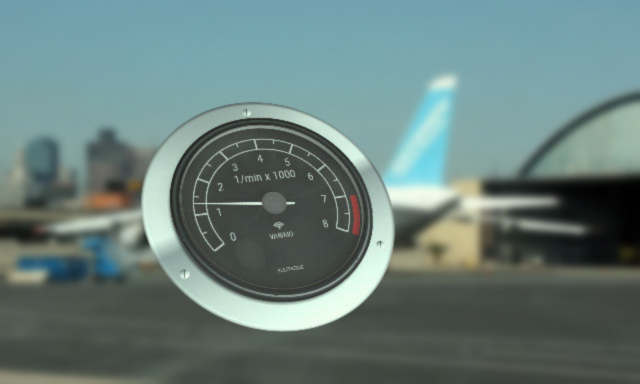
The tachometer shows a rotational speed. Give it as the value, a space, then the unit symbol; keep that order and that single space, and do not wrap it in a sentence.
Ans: 1250 rpm
